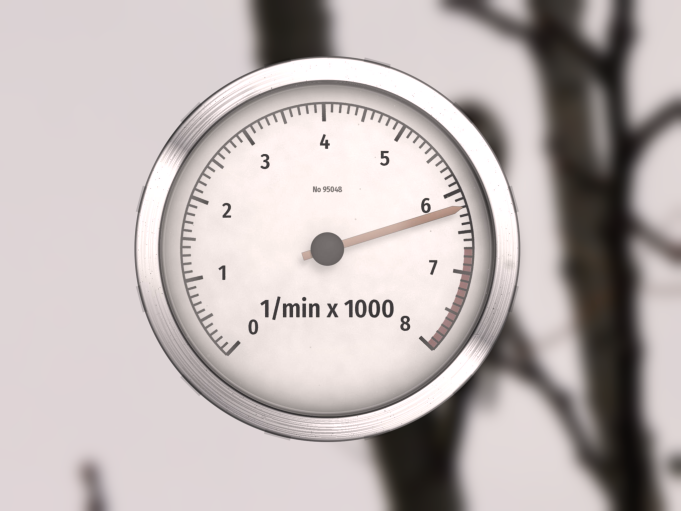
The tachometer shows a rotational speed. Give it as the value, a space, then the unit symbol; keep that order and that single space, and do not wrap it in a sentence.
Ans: 6200 rpm
